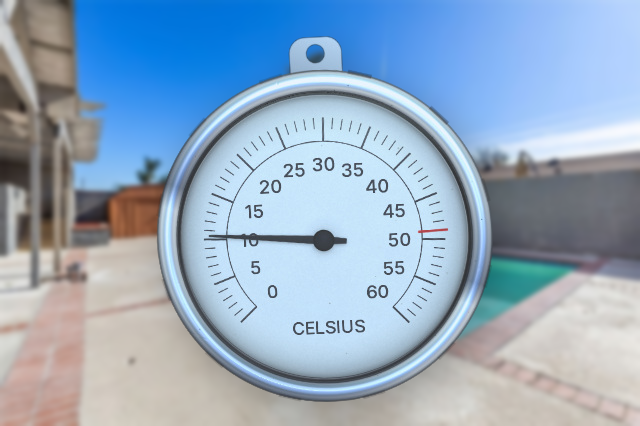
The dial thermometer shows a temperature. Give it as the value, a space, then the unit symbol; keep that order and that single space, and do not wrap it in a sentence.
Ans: 10.5 °C
